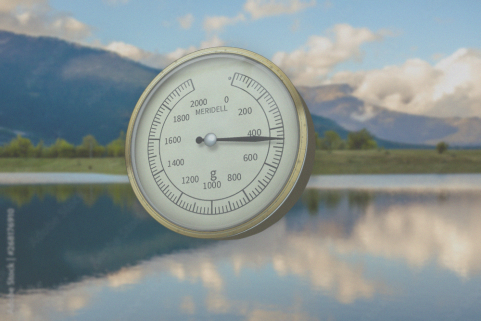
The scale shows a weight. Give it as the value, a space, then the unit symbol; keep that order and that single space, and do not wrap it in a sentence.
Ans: 460 g
